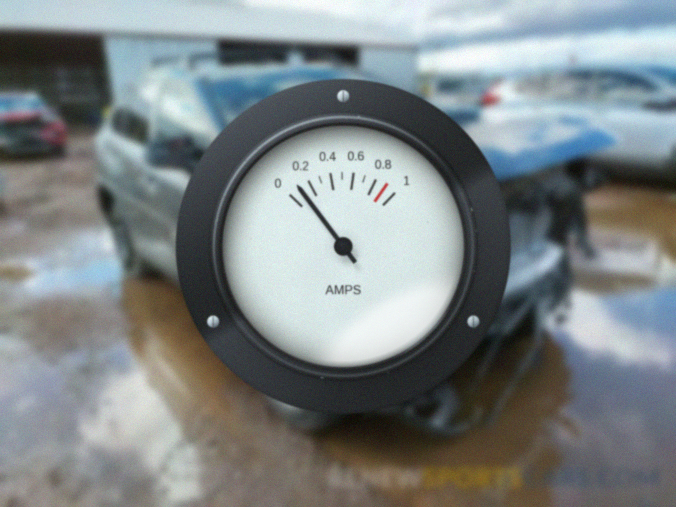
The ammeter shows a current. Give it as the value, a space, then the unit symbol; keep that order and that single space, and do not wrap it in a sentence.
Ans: 0.1 A
